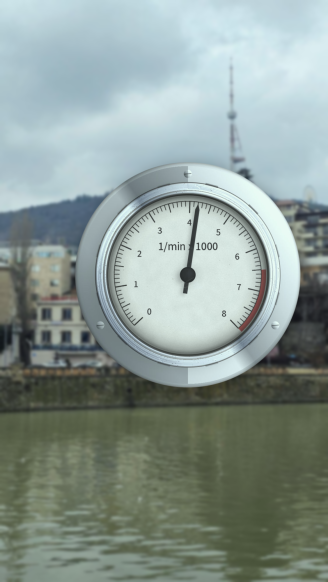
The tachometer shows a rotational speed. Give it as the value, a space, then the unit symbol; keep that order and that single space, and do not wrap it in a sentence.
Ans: 4200 rpm
